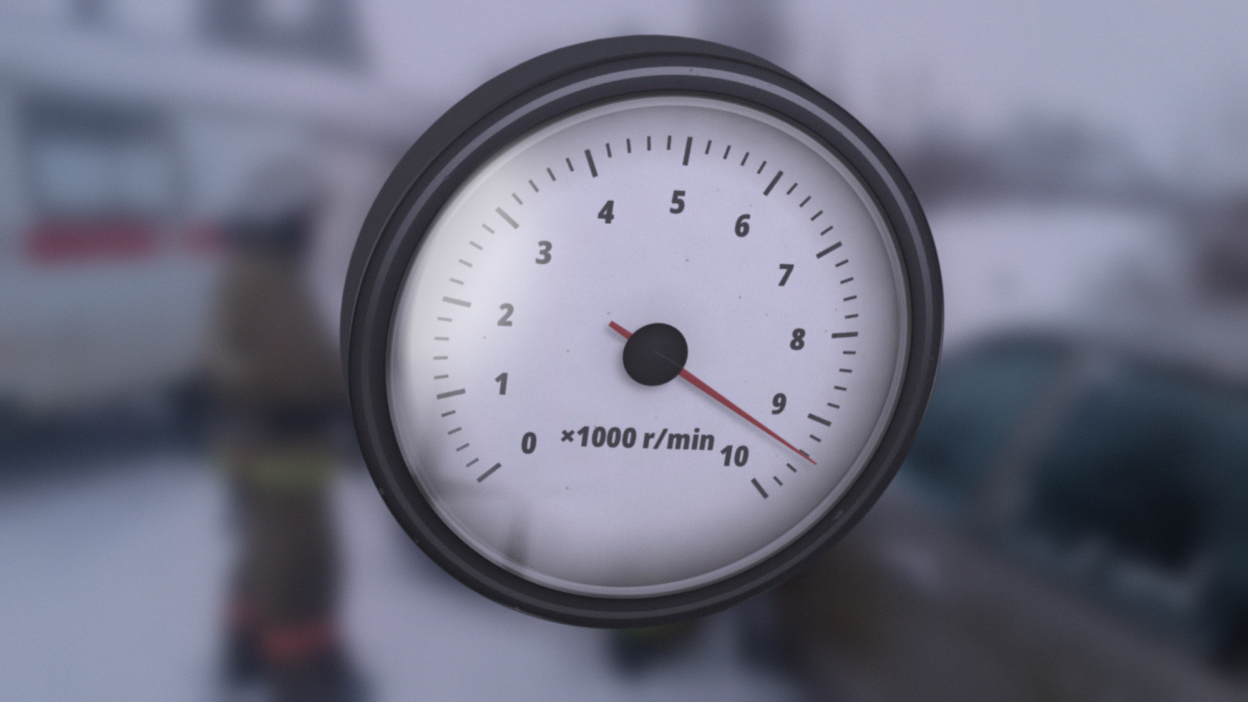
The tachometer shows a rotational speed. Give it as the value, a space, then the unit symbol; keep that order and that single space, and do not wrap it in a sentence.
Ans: 9400 rpm
